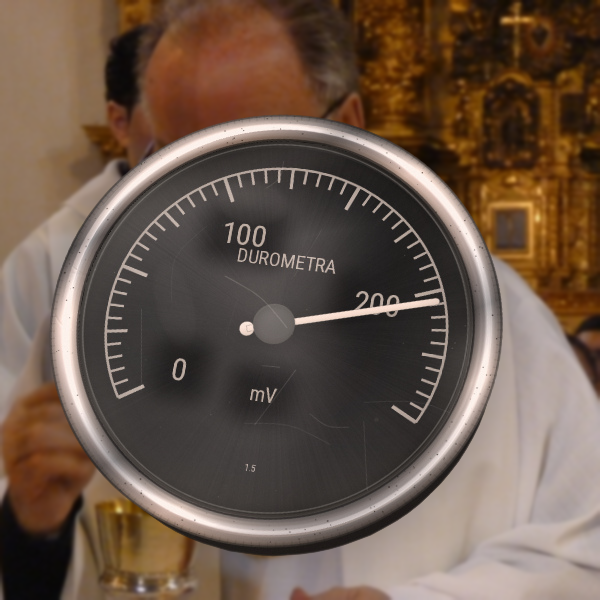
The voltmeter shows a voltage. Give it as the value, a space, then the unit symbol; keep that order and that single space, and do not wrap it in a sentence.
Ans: 205 mV
